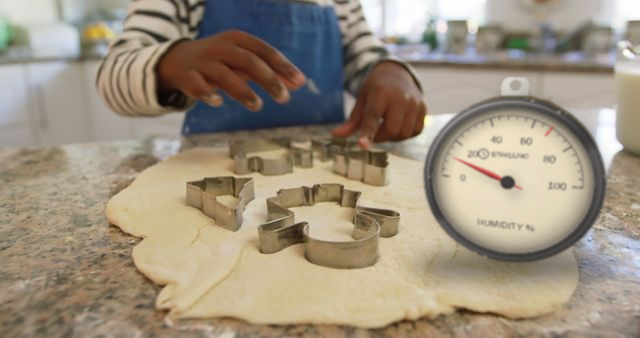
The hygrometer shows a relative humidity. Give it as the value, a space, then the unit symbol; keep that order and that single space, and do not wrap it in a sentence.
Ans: 12 %
